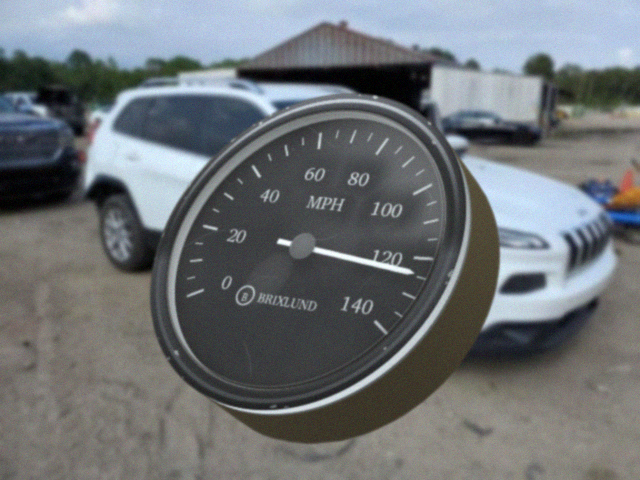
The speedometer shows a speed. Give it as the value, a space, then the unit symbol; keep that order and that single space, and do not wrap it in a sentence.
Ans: 125 mph
